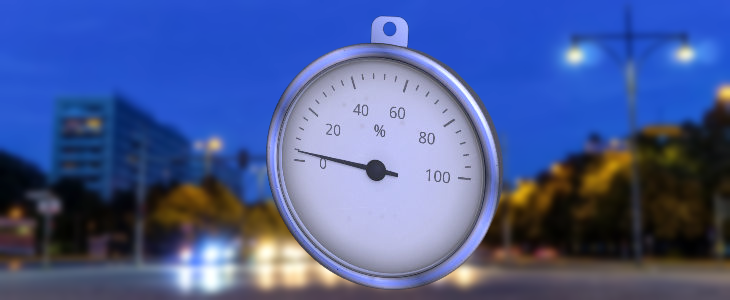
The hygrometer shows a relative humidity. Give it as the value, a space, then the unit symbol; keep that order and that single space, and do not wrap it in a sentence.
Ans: 4 %
